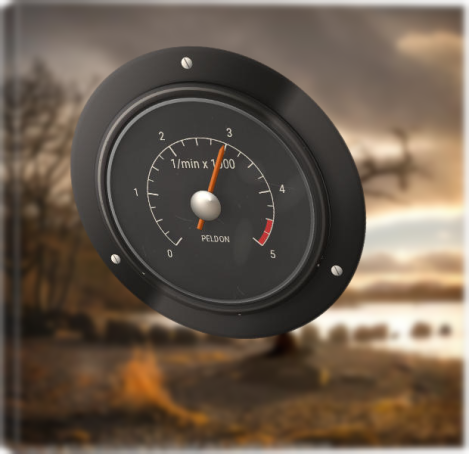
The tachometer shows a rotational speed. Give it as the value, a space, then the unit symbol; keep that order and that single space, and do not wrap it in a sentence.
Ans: 3000 rpm
